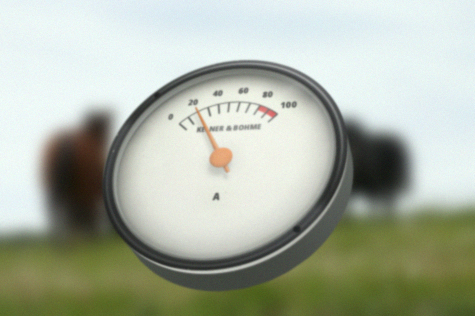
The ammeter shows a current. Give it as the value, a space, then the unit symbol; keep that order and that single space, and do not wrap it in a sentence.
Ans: 20 A
